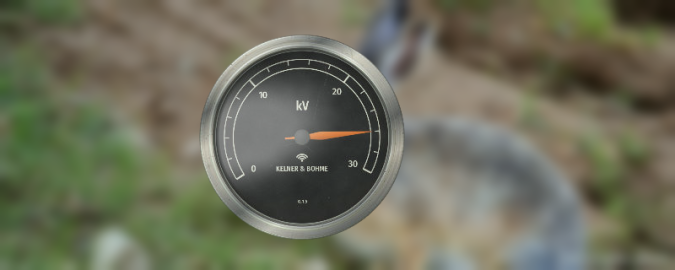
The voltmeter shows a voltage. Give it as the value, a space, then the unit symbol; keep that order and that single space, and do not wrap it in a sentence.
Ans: 26 kV
